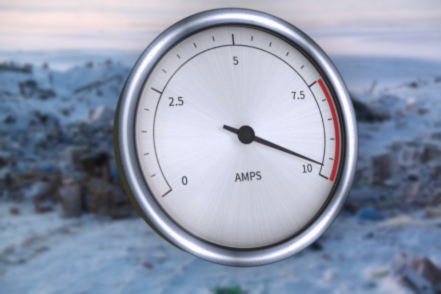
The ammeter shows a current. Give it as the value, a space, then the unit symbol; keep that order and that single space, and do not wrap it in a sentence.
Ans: 9.75 A
